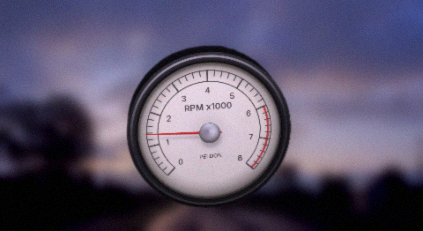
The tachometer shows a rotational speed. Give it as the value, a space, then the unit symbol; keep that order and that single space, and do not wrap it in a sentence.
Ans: 1400 rpm
